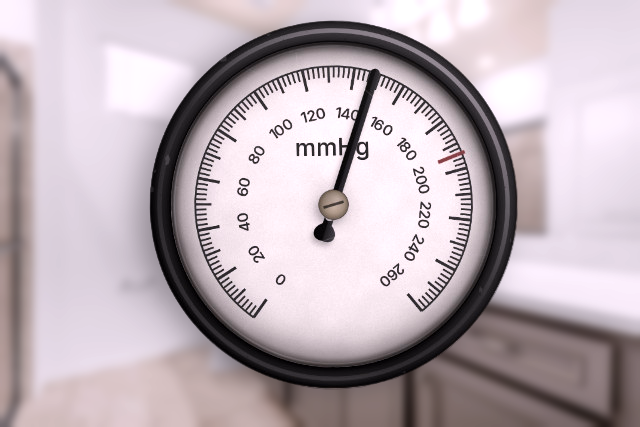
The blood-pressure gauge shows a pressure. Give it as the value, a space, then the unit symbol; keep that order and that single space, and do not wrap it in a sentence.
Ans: 148 mmHg
